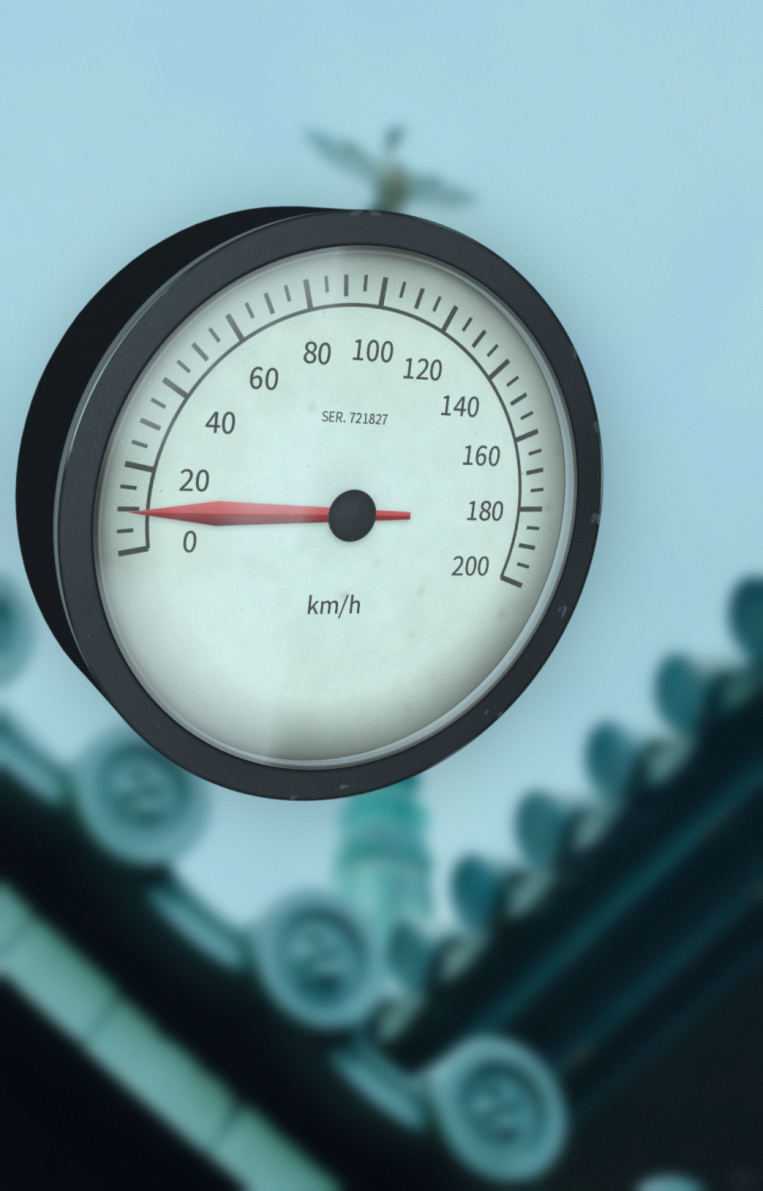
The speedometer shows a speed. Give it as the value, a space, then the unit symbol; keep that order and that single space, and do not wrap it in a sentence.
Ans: 10 km/h
